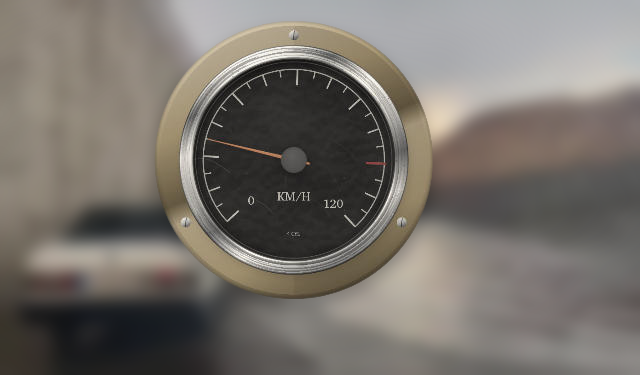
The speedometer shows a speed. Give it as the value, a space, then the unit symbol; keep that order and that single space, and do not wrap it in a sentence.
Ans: 25 km/h
